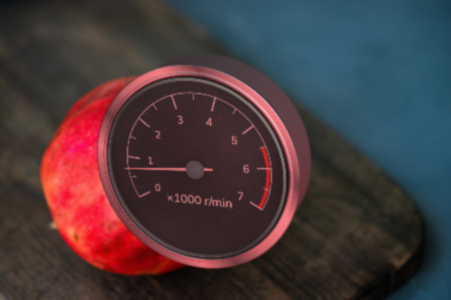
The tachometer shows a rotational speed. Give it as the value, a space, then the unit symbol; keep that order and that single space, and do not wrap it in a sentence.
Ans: 750 rpm
